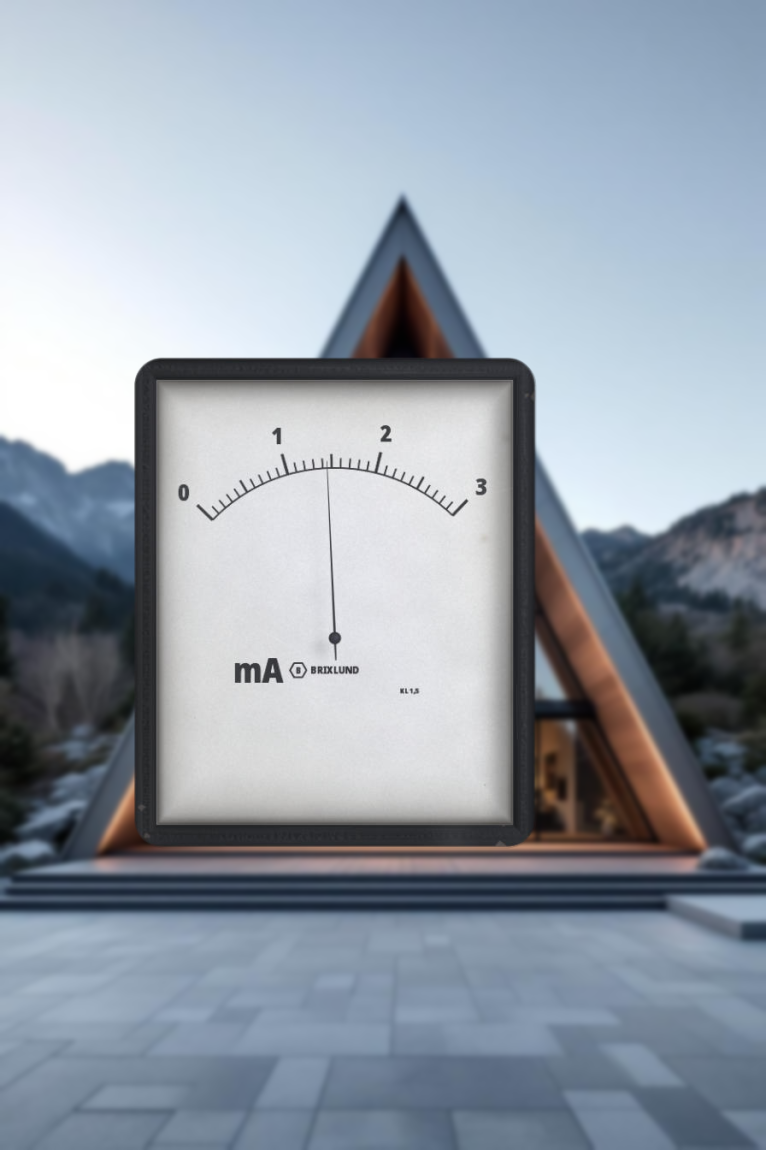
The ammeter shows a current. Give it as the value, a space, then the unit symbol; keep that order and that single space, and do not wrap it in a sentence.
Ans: 1.45 mA
